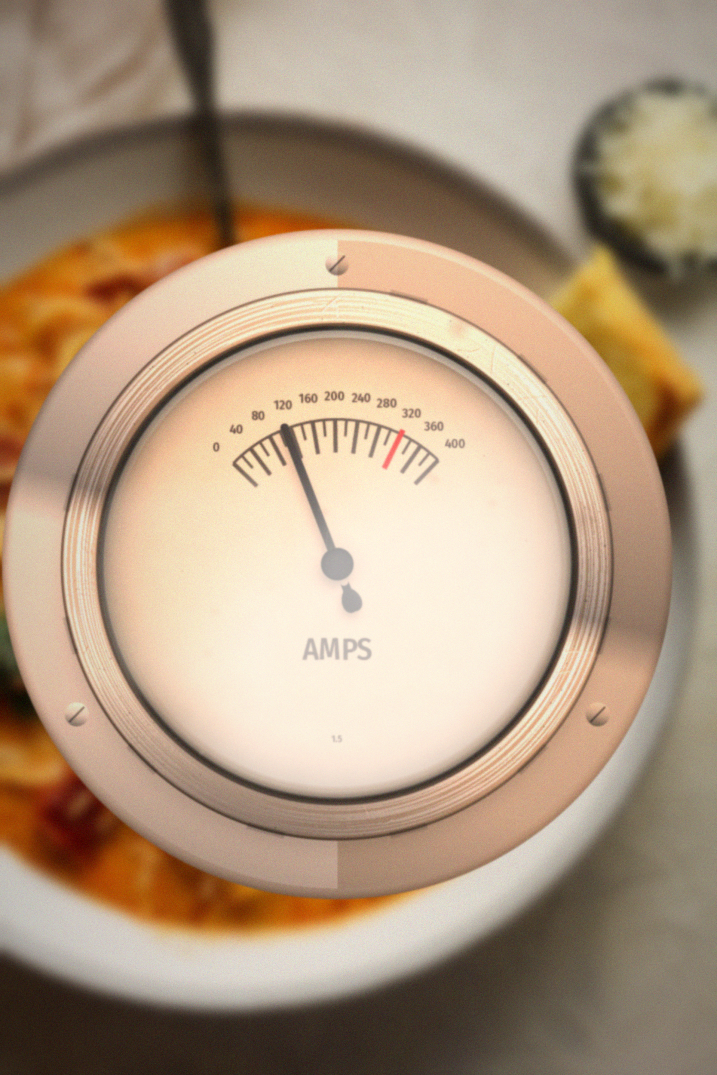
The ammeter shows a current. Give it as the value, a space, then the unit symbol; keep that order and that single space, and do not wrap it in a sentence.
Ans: 110 A
